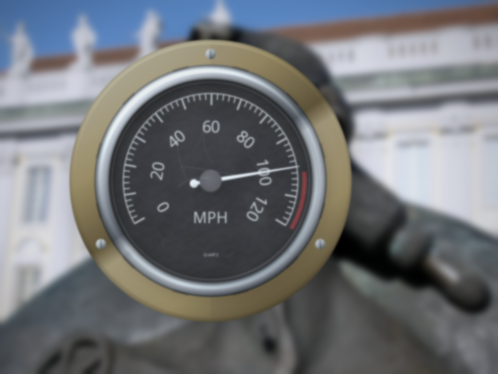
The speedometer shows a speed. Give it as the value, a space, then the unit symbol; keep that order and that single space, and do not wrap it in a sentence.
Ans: 100 mph
